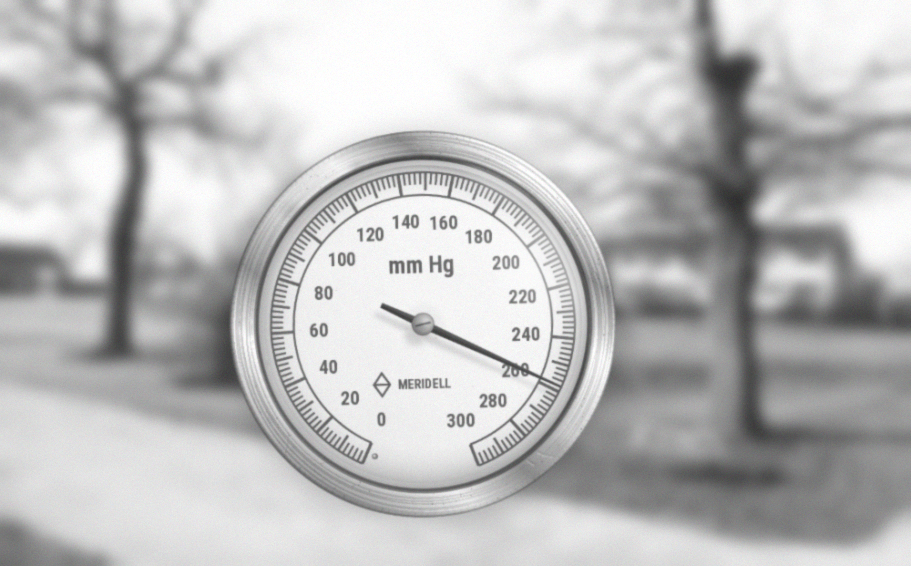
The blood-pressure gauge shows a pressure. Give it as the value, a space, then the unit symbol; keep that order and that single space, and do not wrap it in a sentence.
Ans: 258 mmHg
